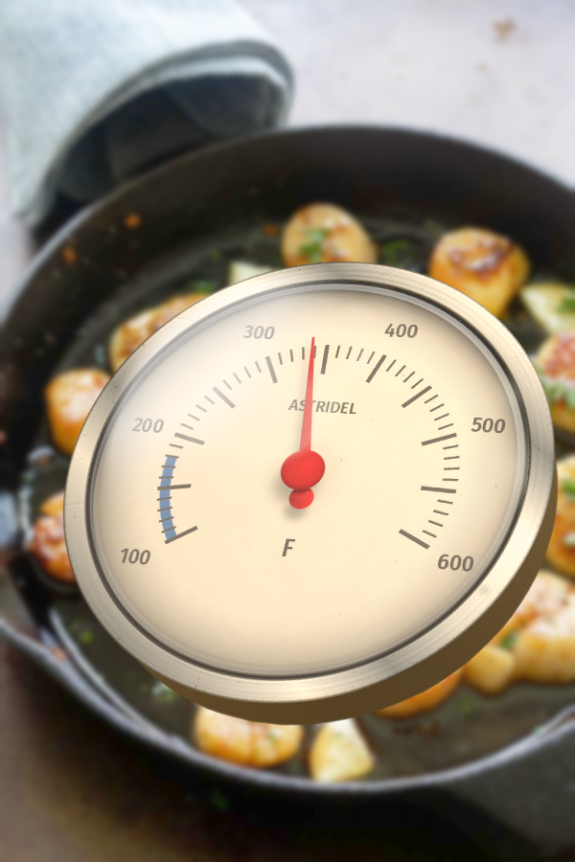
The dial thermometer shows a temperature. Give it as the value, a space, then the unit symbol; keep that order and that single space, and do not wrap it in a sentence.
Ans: 340 °F
